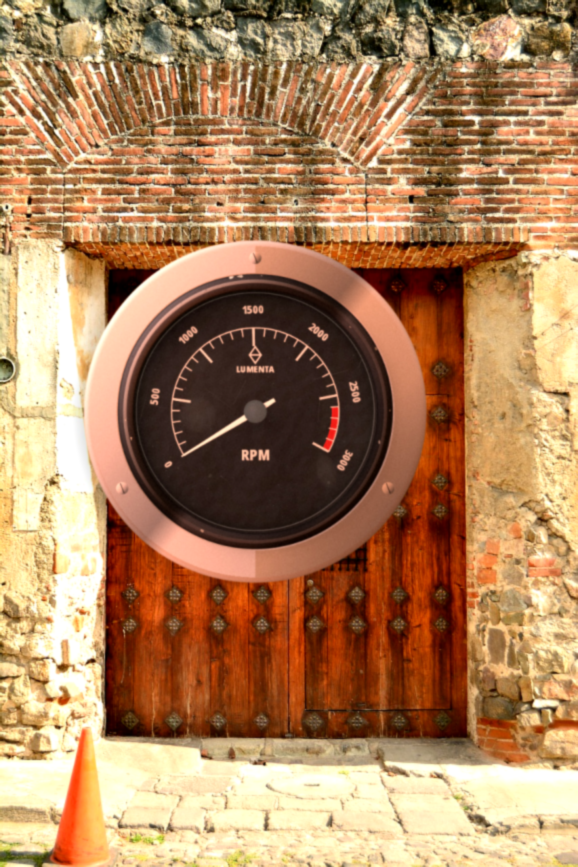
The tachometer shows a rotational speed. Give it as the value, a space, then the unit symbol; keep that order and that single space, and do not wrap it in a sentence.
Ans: 0 rpm
